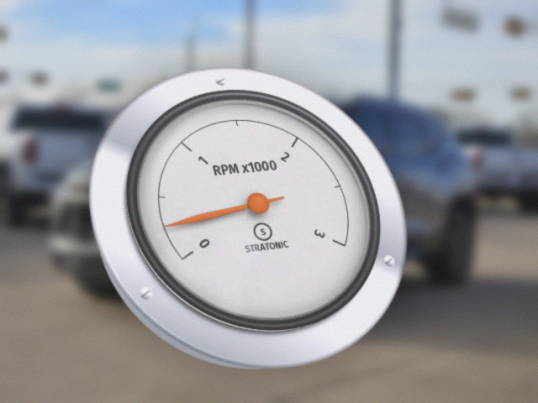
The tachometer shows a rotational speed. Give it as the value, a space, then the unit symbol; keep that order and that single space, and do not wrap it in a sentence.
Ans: 250 rpm
